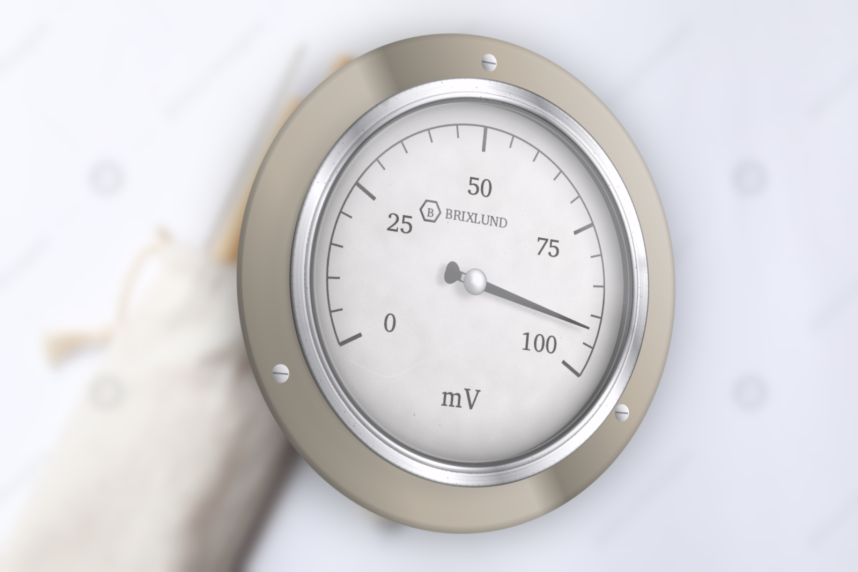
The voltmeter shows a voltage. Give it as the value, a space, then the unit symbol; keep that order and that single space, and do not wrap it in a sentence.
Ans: 92.5 mV
